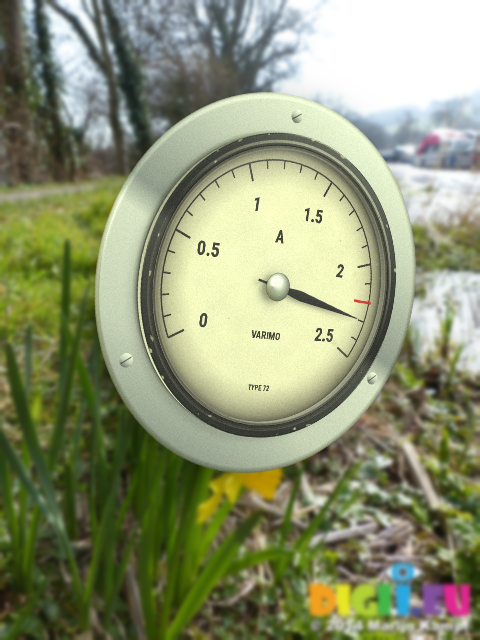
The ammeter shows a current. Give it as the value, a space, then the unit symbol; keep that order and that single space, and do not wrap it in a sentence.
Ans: 2.3 A
